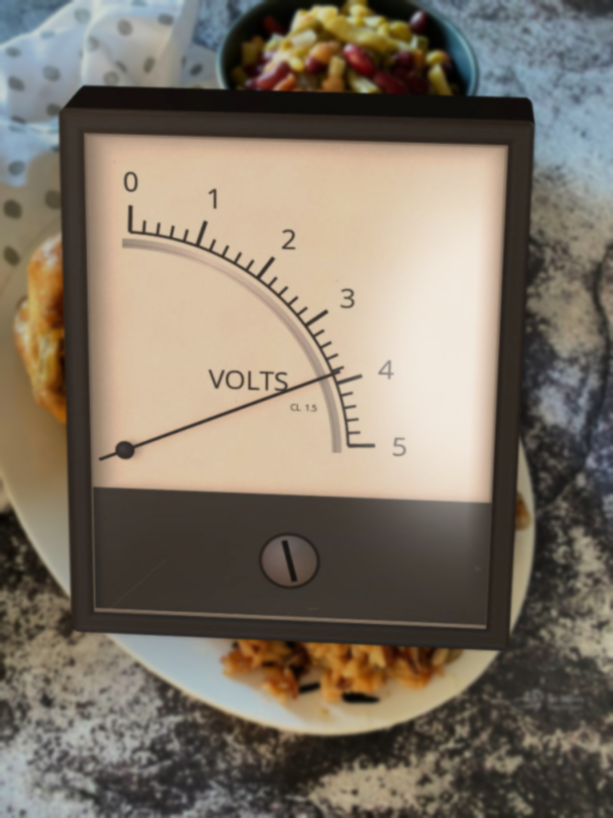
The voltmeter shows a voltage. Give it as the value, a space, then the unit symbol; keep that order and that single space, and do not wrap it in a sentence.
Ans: 3.8 V
